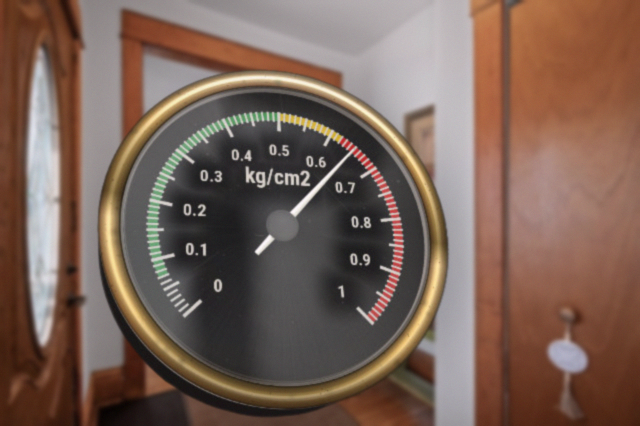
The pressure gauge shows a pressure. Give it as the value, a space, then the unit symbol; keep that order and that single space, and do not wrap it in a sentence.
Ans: 0.65 kg/cm²
